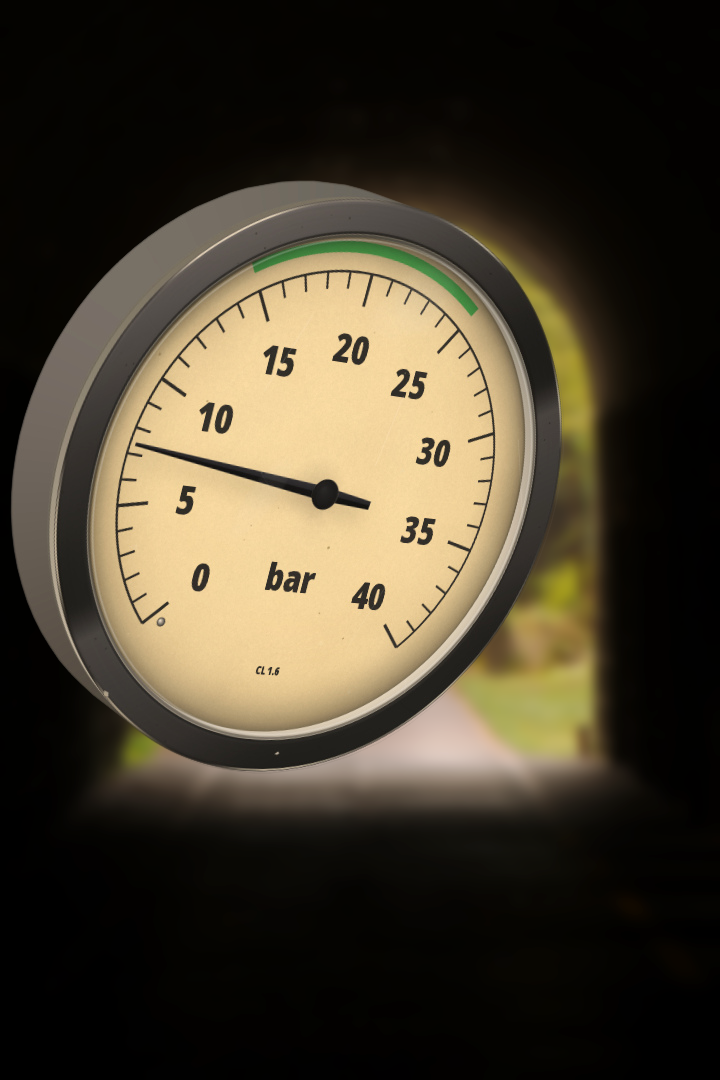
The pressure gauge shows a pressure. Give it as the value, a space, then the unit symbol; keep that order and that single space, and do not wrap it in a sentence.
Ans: 7.5 bar
